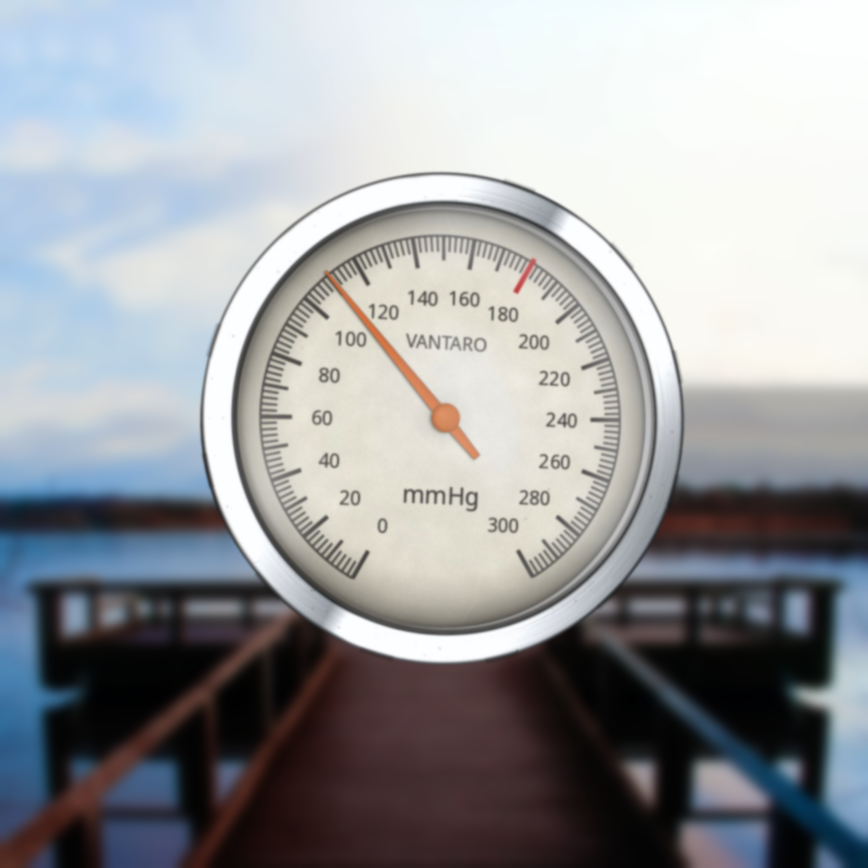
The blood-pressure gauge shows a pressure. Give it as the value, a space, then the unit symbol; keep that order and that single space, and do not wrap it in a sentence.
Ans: 110 mmHg
